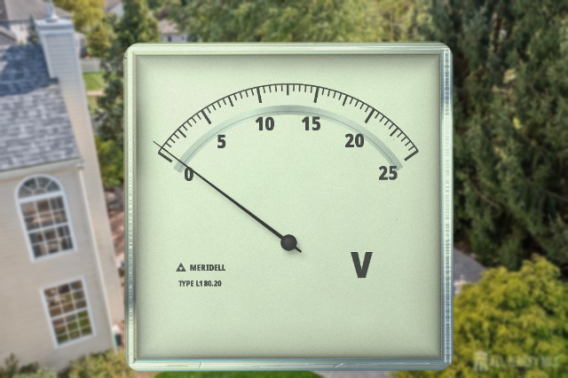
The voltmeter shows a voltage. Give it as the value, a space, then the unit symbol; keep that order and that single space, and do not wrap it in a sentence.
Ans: 0.5 V
